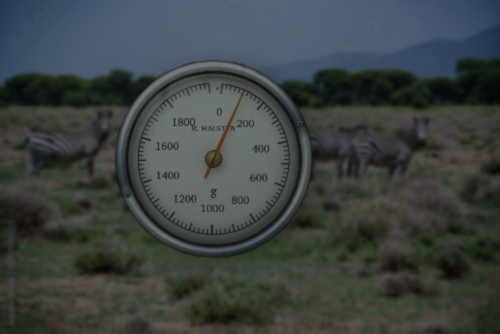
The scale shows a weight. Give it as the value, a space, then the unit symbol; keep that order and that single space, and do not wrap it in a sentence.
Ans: 100 g
